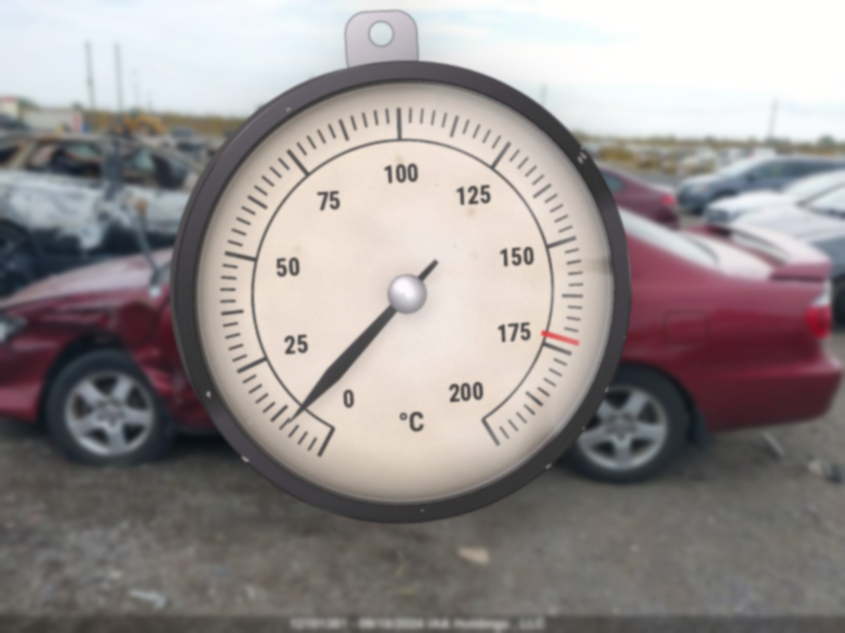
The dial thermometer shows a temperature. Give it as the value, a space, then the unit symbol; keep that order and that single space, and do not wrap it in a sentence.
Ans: 10 °C
